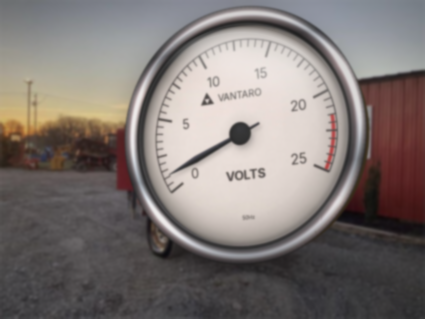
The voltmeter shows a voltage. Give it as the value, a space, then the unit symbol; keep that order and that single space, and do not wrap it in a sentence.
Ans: 1 V
